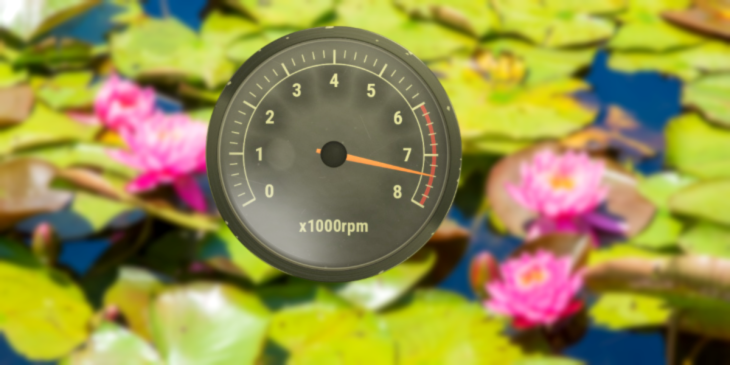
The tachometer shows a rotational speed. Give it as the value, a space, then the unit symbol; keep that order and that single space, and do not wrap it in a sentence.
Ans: 7400 rpm
